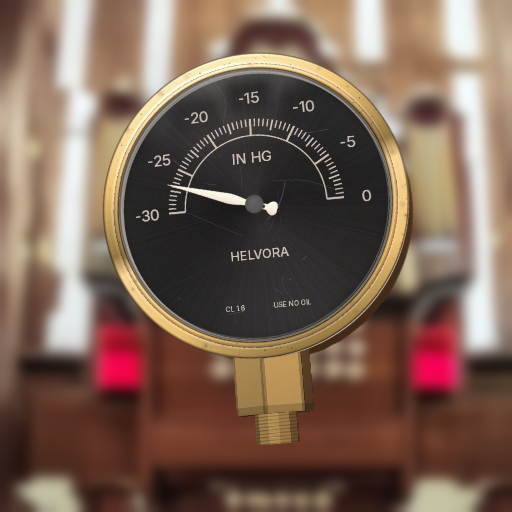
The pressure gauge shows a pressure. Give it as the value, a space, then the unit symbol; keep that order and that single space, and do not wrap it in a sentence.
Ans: -27 inHg
